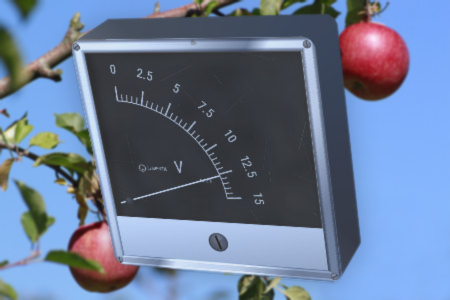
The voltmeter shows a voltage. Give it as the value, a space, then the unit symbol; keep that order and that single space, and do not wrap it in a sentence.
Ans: 12.5 V
